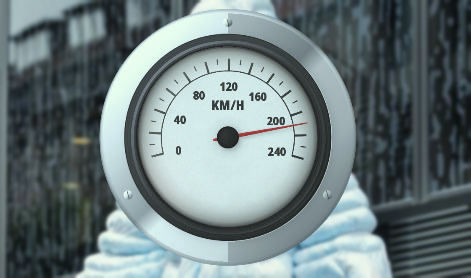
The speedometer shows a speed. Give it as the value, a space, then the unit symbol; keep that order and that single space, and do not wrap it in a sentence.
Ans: 210 km/h
